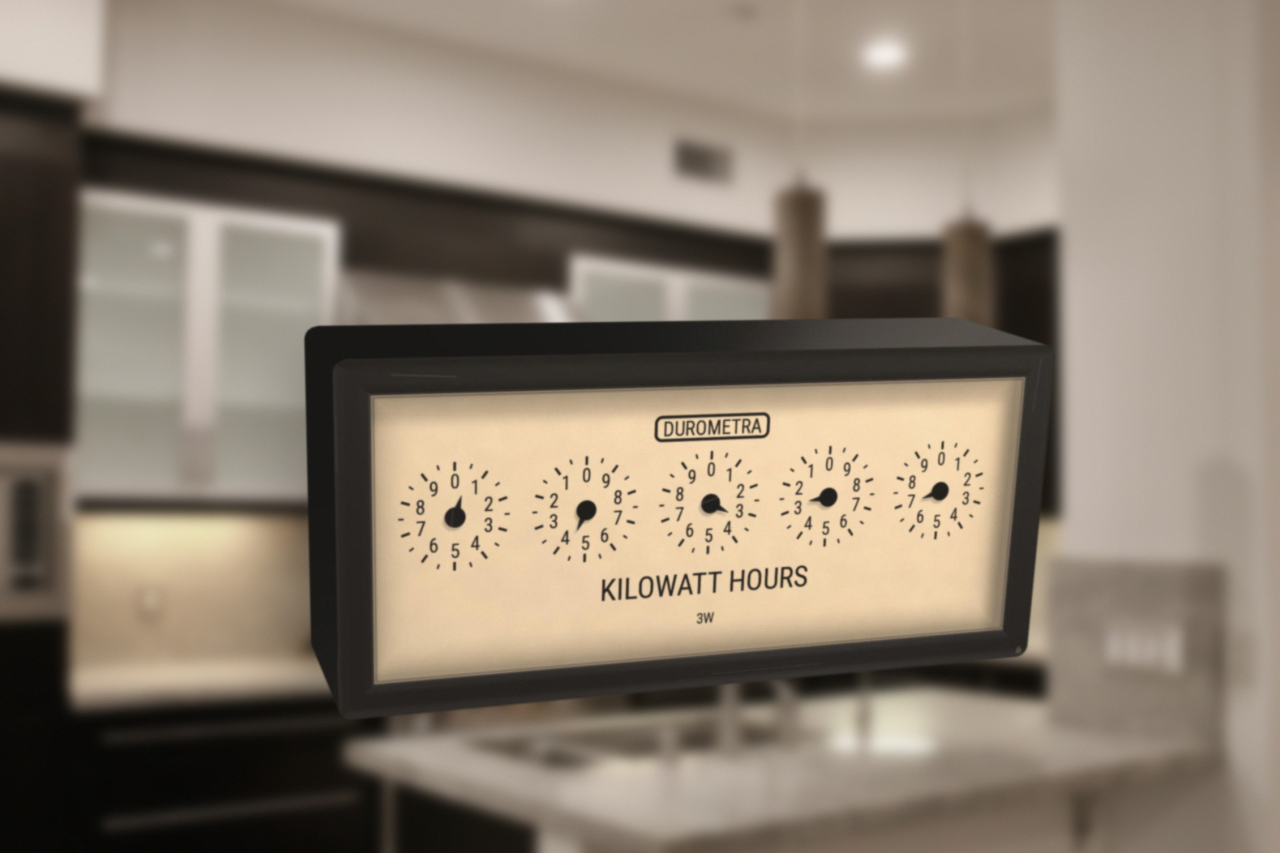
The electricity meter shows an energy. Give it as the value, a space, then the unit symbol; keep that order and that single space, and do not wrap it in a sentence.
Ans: 4327 kWh
